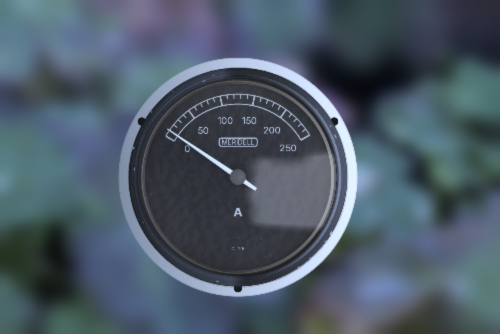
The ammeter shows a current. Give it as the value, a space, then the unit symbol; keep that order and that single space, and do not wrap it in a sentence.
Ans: 10 A
